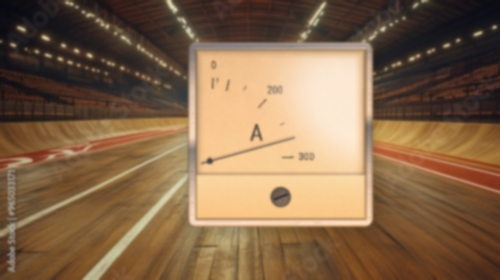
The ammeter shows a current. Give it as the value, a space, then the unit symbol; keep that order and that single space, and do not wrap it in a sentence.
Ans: 275 A
